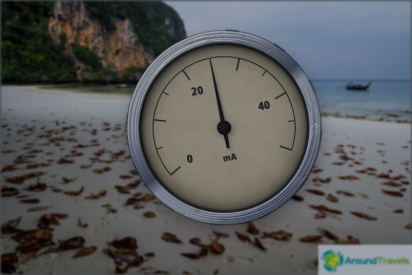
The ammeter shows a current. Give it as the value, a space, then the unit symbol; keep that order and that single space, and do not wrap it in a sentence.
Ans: 25 mA
